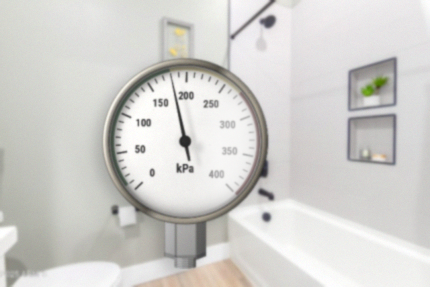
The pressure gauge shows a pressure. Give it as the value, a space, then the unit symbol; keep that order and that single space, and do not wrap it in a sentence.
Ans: 180 kPa
